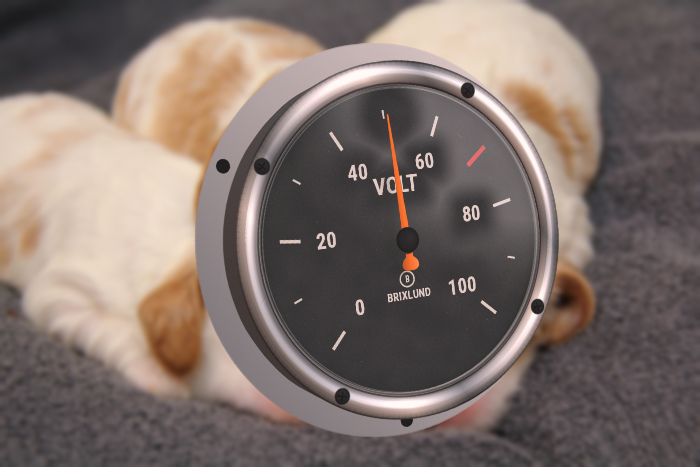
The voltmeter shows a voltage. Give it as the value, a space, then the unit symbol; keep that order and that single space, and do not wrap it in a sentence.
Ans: 50 V
